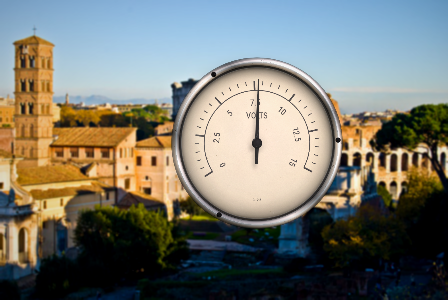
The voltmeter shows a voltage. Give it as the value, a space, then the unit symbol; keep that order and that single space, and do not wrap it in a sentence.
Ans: 7.75 V
